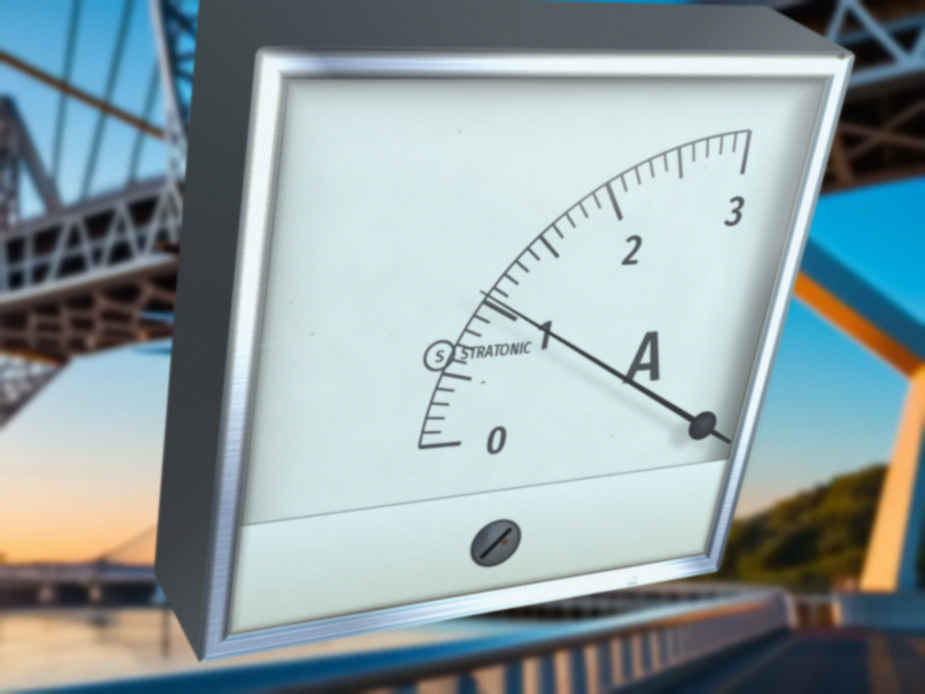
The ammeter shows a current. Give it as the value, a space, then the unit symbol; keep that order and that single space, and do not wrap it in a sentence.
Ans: 1.05 A
